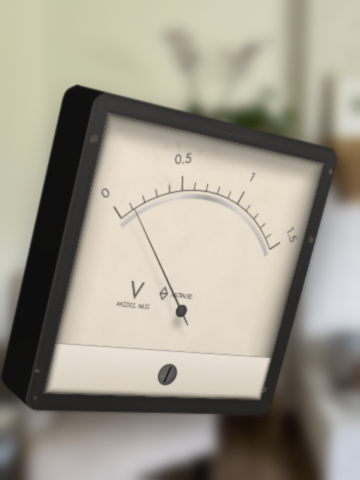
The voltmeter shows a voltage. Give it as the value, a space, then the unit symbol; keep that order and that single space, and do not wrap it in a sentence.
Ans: 0.1 V
